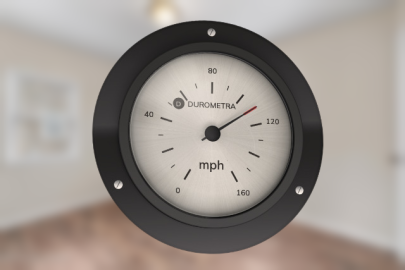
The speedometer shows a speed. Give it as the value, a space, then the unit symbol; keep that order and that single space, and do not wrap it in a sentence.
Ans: 110 mph
